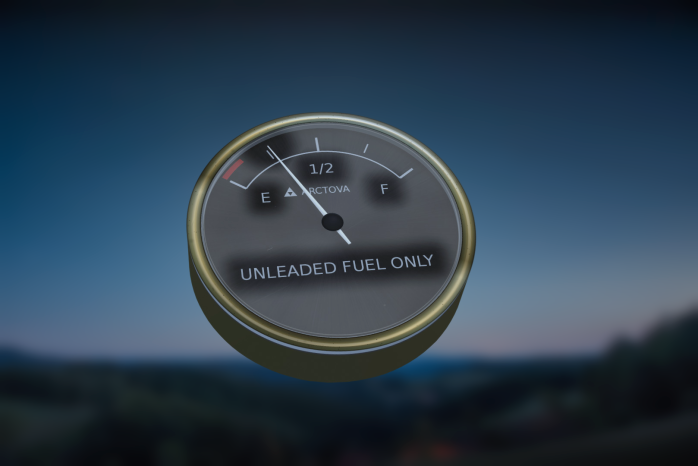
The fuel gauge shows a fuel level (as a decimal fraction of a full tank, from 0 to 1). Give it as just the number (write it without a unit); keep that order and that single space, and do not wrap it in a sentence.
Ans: 0.25
